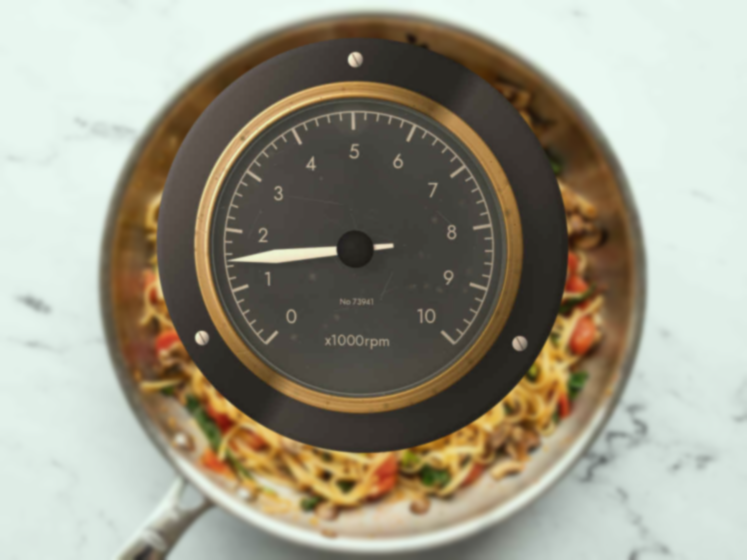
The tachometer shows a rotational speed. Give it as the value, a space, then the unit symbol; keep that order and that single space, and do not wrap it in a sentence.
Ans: 1500 rpm
